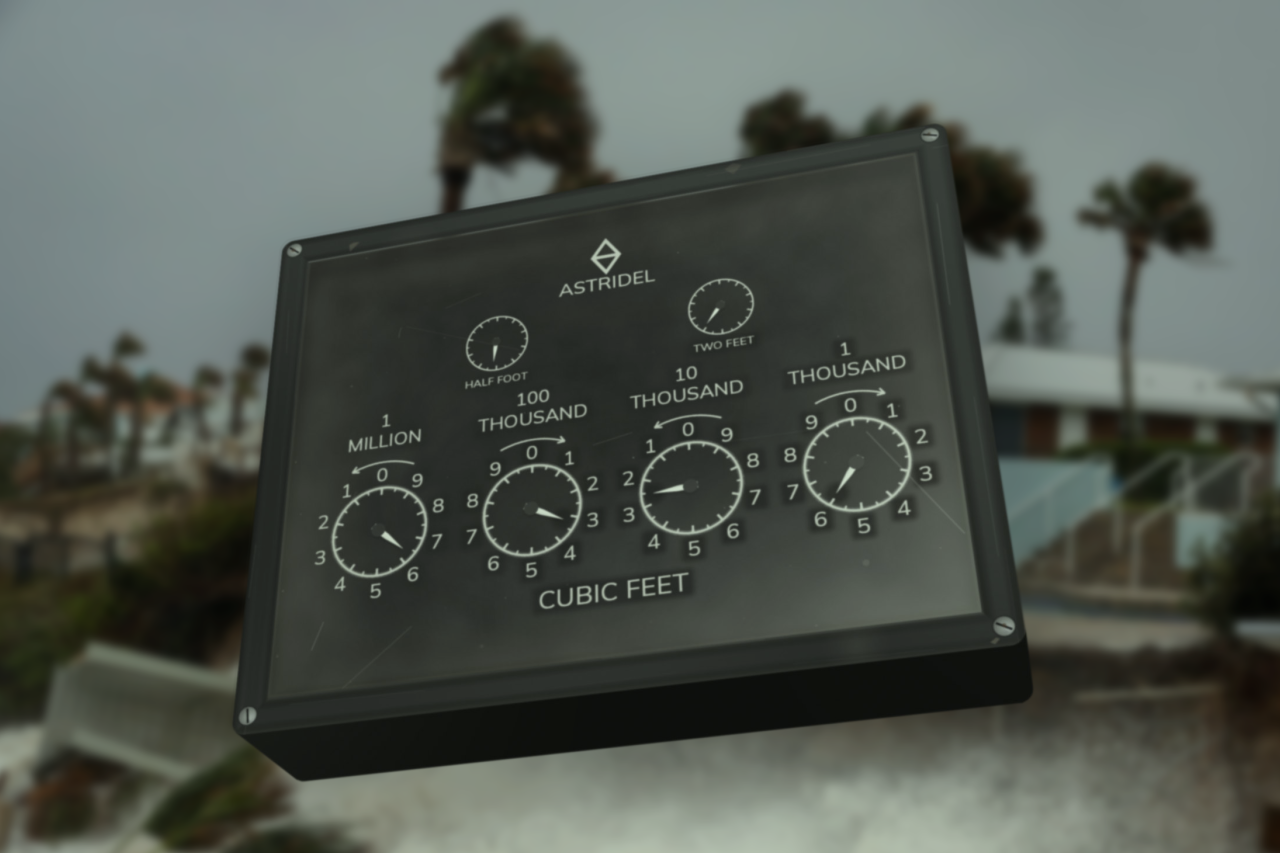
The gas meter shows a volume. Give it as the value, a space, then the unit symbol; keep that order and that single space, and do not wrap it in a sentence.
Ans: 632600 ft³
